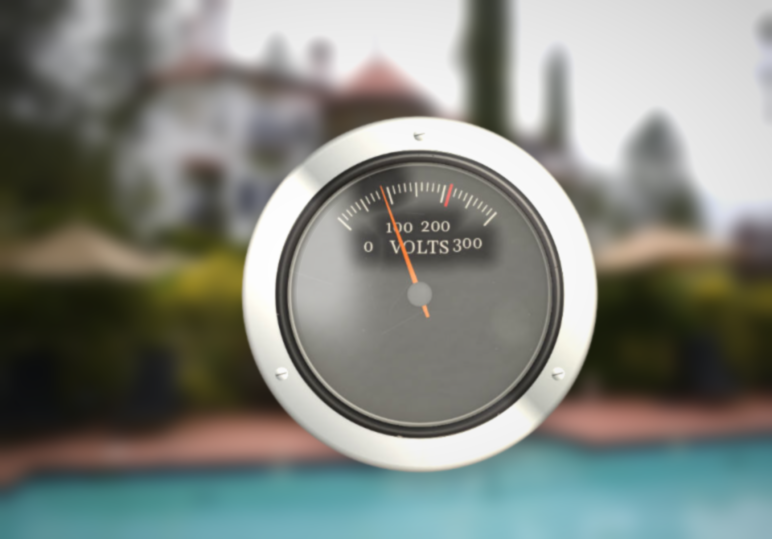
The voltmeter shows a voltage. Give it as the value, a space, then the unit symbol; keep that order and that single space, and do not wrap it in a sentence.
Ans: 90 V
